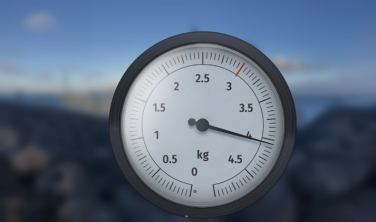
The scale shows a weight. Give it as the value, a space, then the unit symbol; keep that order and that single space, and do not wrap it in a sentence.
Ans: 4.05 kg
